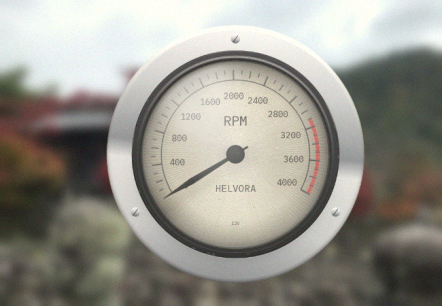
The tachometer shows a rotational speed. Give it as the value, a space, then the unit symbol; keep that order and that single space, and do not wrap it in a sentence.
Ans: 0 rpm
